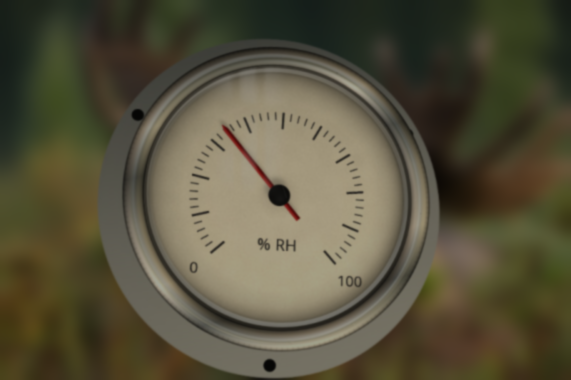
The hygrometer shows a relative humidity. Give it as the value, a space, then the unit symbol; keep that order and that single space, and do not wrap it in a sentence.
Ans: 34 %
